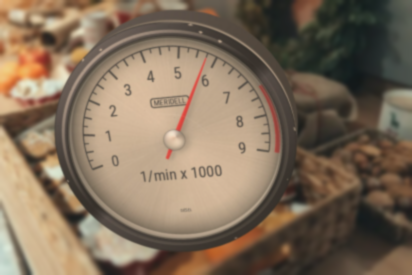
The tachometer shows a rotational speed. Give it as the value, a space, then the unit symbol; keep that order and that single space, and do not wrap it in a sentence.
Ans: 5750 rpm
